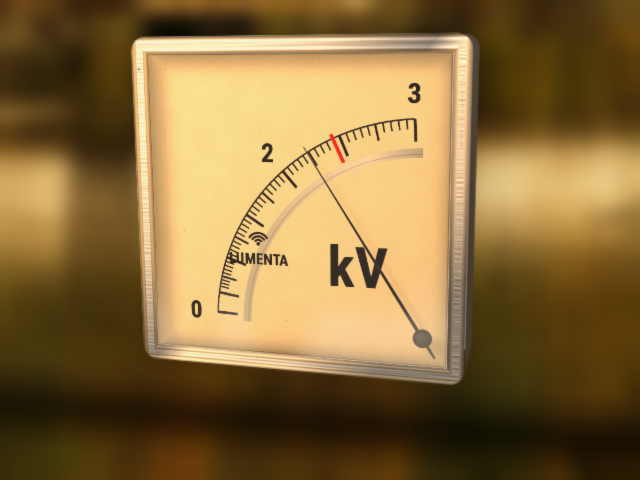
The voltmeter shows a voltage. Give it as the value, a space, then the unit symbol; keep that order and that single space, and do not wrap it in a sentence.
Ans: 2.25 kV
